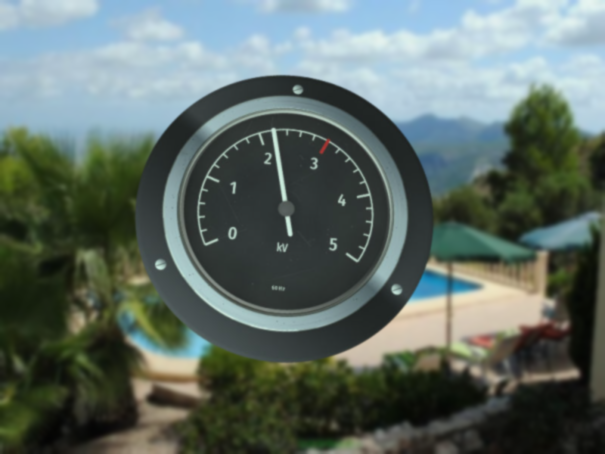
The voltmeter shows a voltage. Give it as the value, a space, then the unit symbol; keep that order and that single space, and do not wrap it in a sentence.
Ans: 2.2 kV
